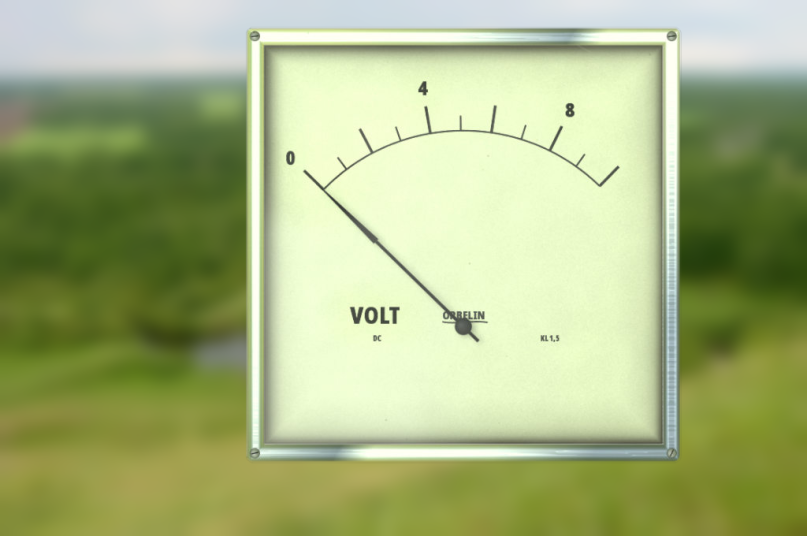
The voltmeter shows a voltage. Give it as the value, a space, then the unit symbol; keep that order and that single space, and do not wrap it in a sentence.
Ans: 0 V
